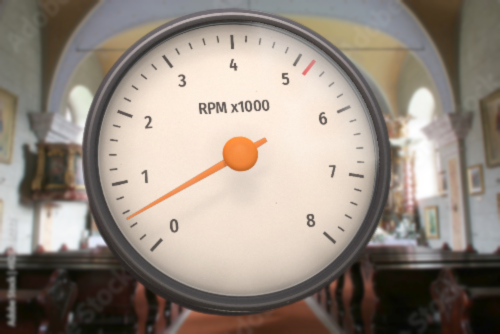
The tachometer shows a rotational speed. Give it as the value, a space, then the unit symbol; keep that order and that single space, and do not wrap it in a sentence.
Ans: 500 rpm
